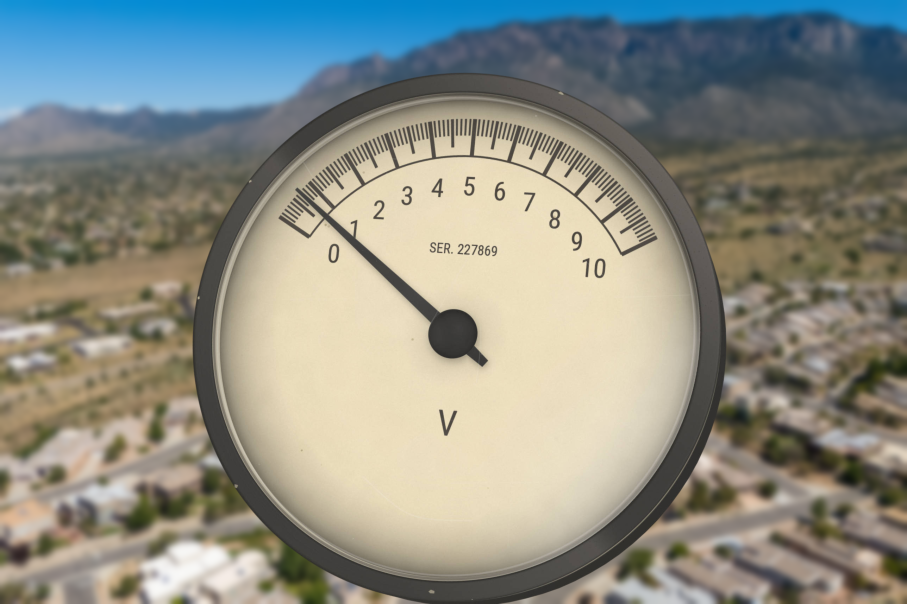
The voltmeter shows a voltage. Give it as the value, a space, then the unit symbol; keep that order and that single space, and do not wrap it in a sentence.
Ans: 0.7 V
